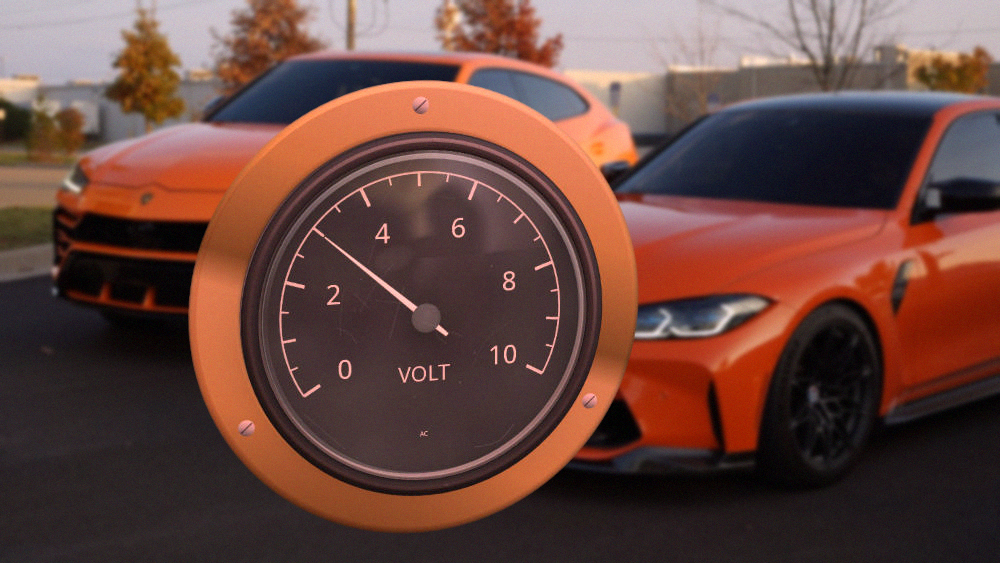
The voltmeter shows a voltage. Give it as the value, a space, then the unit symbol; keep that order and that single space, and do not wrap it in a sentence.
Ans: 3 V
